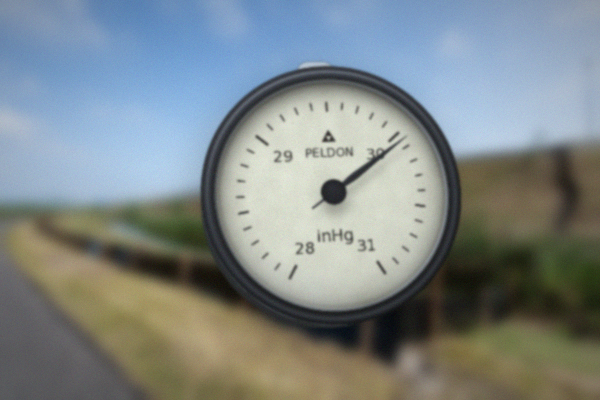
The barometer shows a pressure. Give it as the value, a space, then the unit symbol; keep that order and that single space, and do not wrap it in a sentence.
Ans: 30.05 inHg
